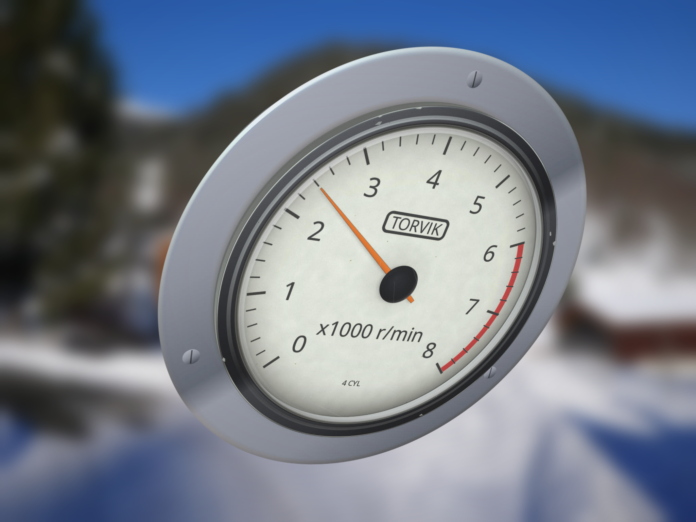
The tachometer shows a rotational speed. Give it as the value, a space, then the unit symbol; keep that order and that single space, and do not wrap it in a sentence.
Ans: 2400 rpm
